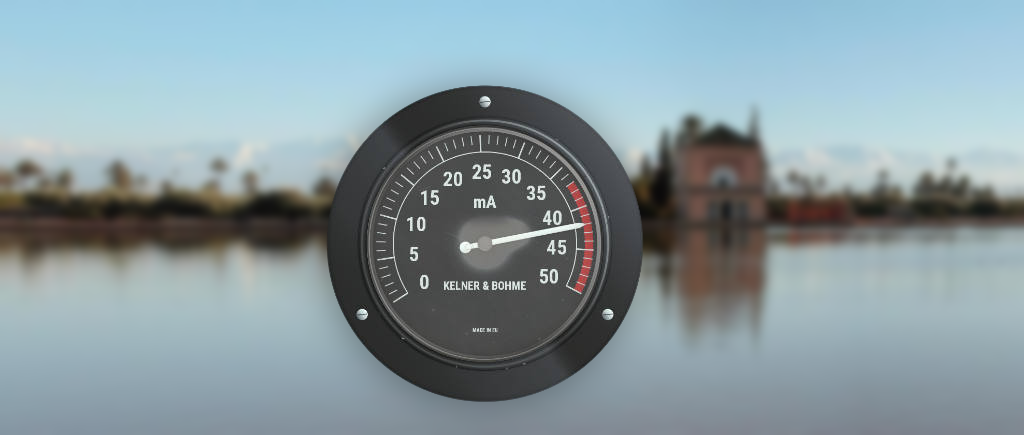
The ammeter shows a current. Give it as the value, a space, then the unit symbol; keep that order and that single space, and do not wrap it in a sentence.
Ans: 42 mA
